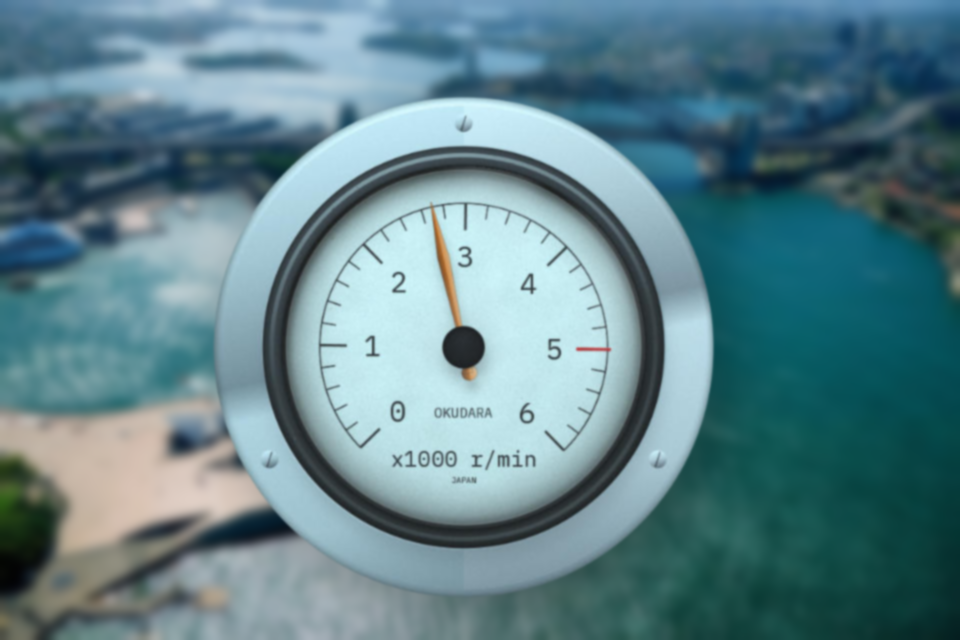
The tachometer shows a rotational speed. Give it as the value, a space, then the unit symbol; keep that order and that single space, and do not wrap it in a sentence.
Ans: 2700 rpm
